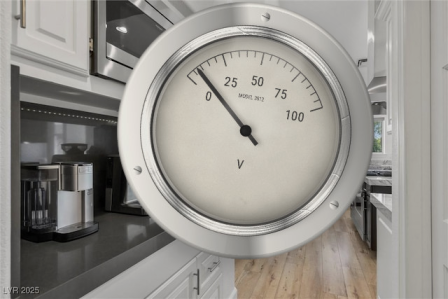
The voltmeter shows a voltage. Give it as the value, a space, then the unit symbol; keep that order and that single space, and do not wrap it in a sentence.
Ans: 7.5 V
